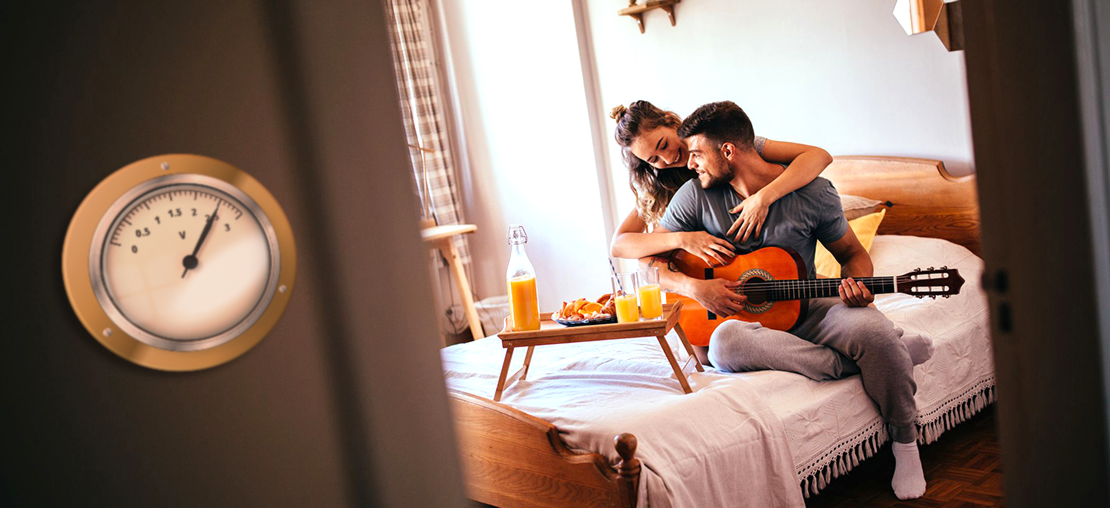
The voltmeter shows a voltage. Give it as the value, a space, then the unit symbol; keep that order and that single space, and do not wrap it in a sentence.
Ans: 2.5 V
